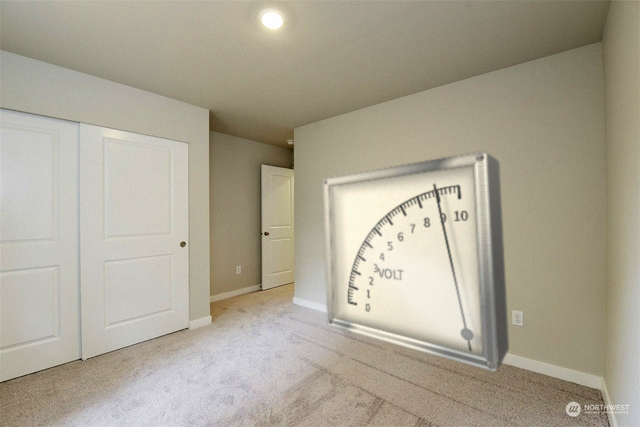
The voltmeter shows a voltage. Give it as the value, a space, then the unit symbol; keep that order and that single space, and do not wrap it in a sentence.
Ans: 9 V
